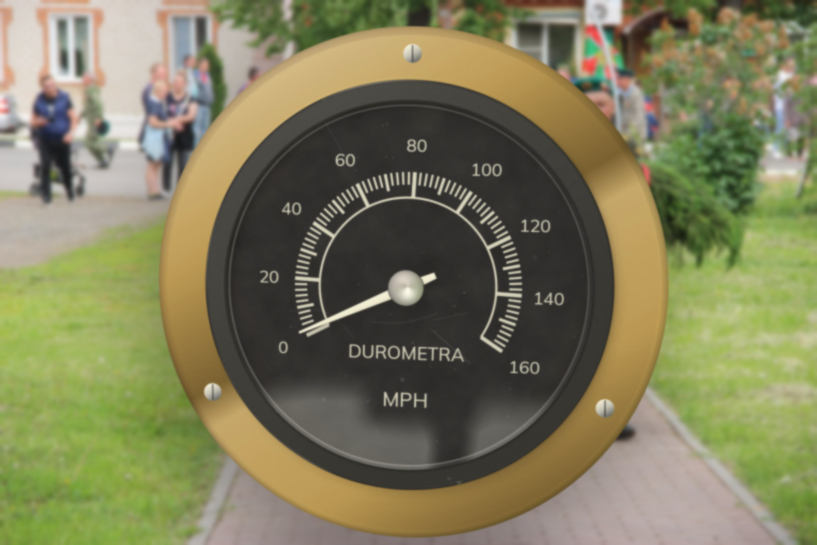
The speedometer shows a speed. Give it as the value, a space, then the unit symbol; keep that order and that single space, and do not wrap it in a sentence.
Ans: 2 mph
